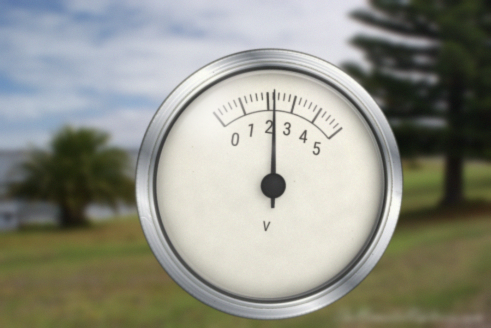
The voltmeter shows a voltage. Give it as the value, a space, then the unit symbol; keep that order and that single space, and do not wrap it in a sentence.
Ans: 2.2 V
